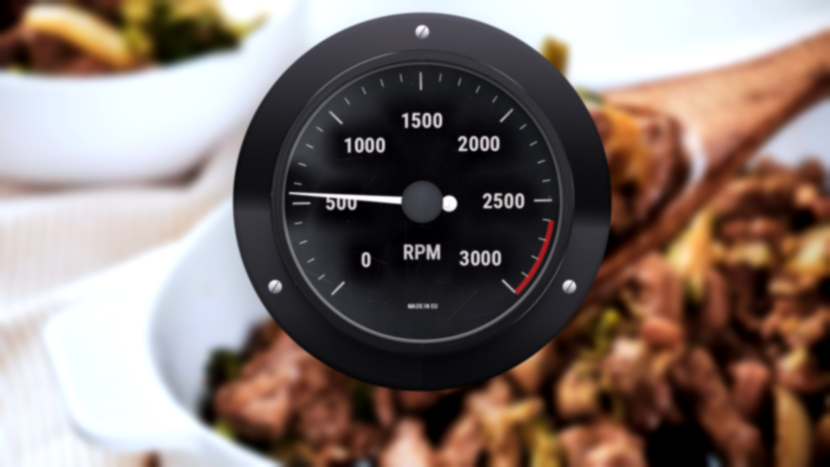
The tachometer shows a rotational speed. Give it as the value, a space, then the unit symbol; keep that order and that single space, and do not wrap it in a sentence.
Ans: 550 rpm
